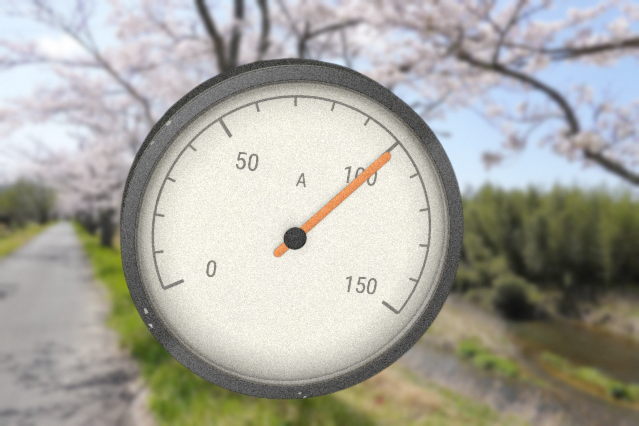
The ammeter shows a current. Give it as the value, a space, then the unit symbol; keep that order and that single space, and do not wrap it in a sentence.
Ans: 100 A
